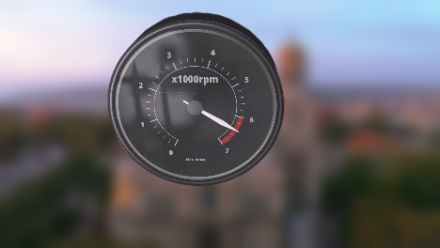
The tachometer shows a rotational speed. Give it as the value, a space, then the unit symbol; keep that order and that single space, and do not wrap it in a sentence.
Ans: 6400 rpm
